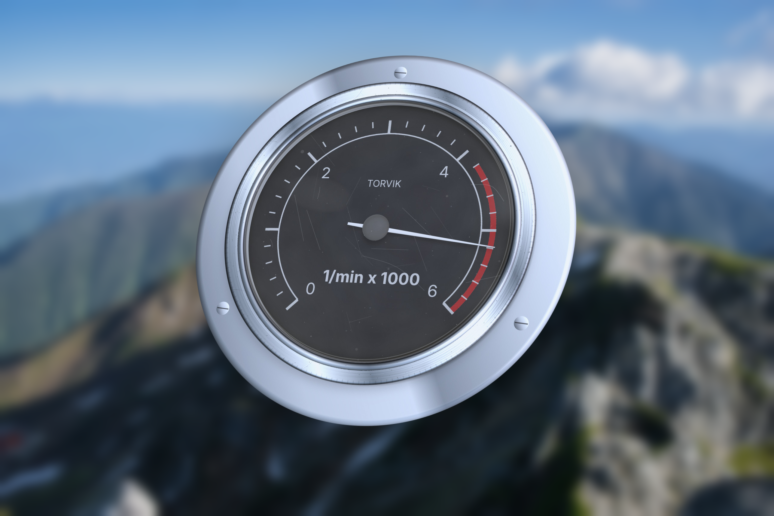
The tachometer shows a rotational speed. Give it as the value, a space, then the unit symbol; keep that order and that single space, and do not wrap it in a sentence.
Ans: 5200 rpm
